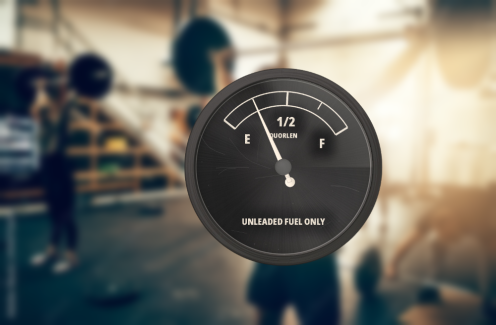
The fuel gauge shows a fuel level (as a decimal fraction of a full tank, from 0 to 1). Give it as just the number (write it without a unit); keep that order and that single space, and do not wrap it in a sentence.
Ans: 0.25
